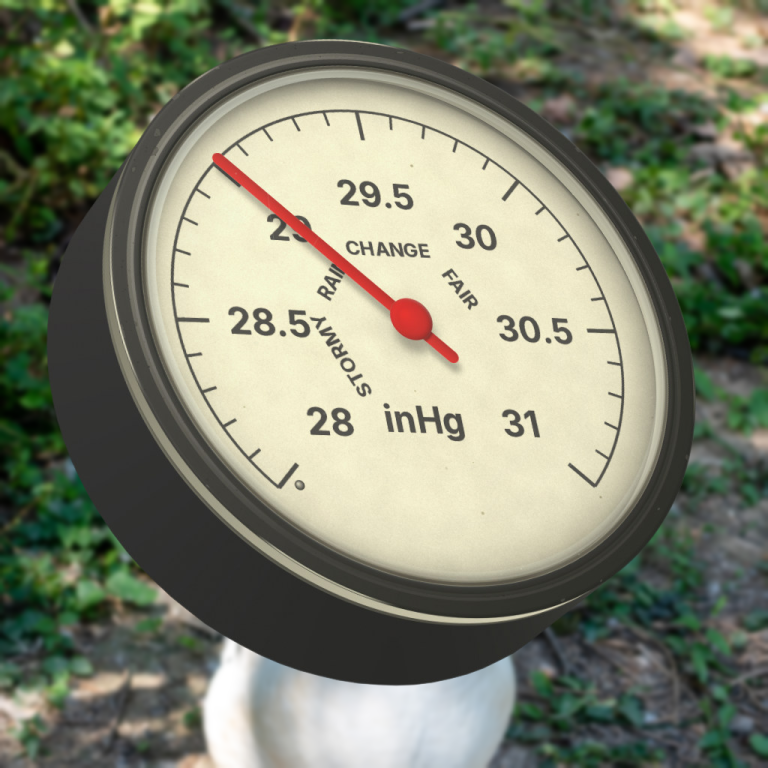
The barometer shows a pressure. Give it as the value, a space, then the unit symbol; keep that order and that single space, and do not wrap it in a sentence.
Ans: 29 inHg
